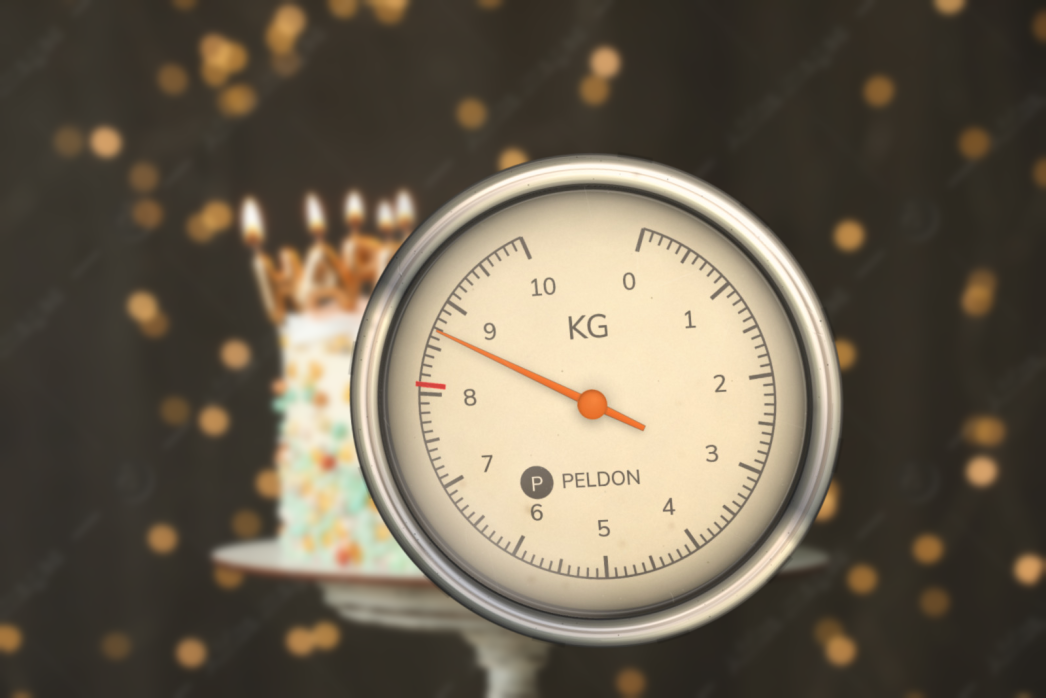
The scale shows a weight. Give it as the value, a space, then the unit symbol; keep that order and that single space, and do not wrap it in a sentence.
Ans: 8.7 kg
